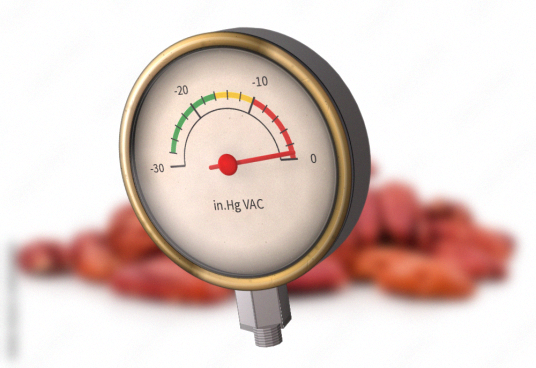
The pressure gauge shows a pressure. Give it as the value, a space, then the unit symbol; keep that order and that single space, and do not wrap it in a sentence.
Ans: -1 inHg
